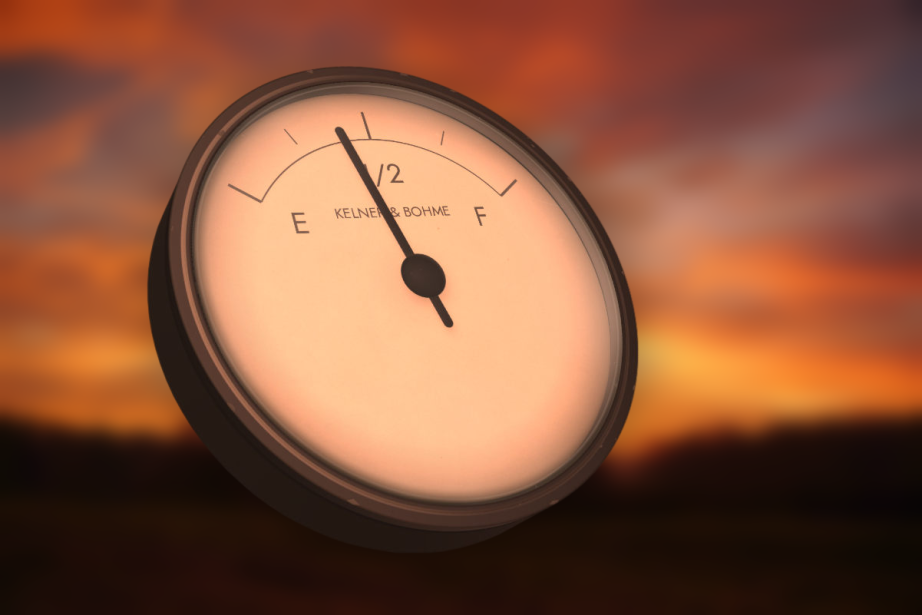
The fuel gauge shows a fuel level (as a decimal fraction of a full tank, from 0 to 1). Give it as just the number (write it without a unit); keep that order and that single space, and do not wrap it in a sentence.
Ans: 0.375
